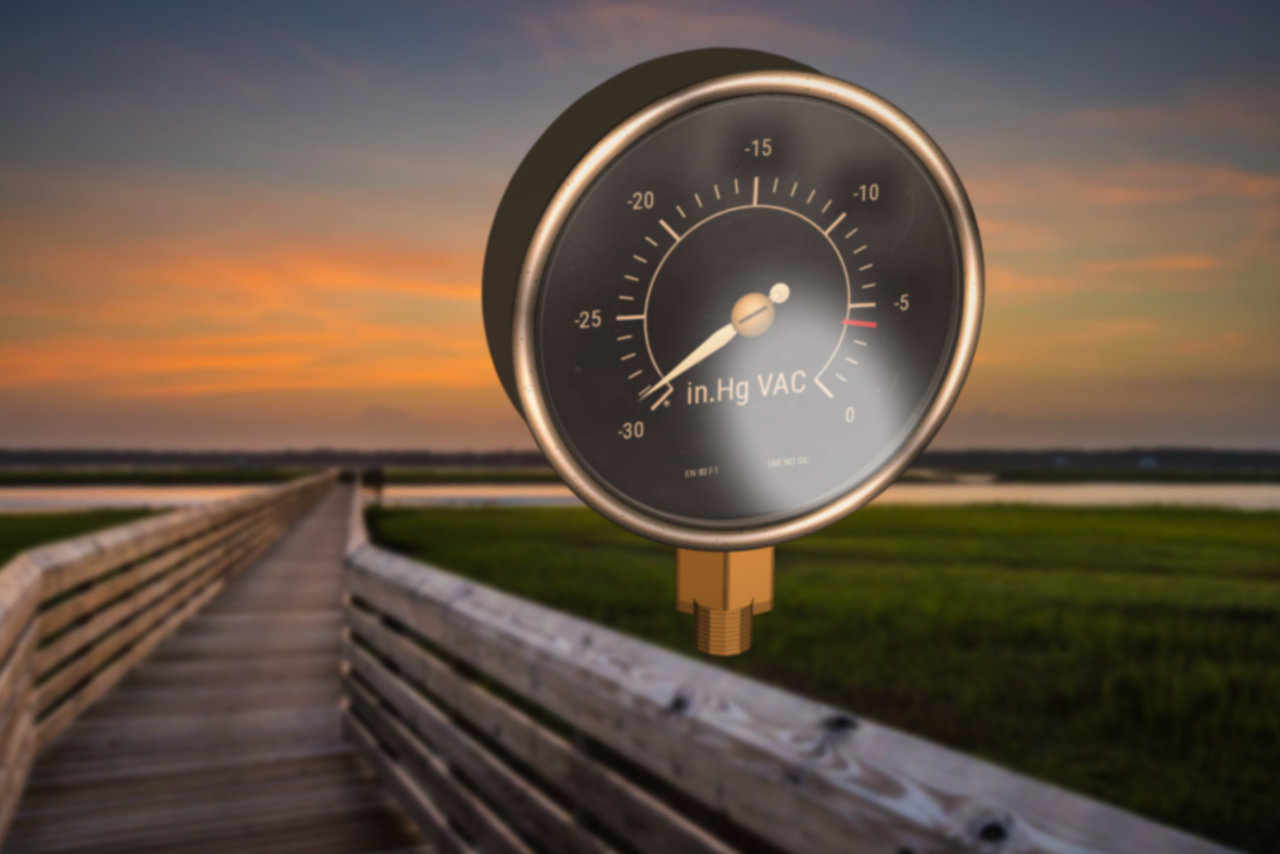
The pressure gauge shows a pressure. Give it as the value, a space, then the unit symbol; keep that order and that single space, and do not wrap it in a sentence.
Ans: -29 inHg
